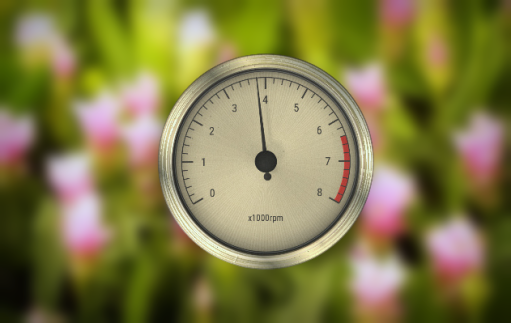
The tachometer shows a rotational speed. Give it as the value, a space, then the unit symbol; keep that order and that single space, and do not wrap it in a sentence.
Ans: 3800 rpm
